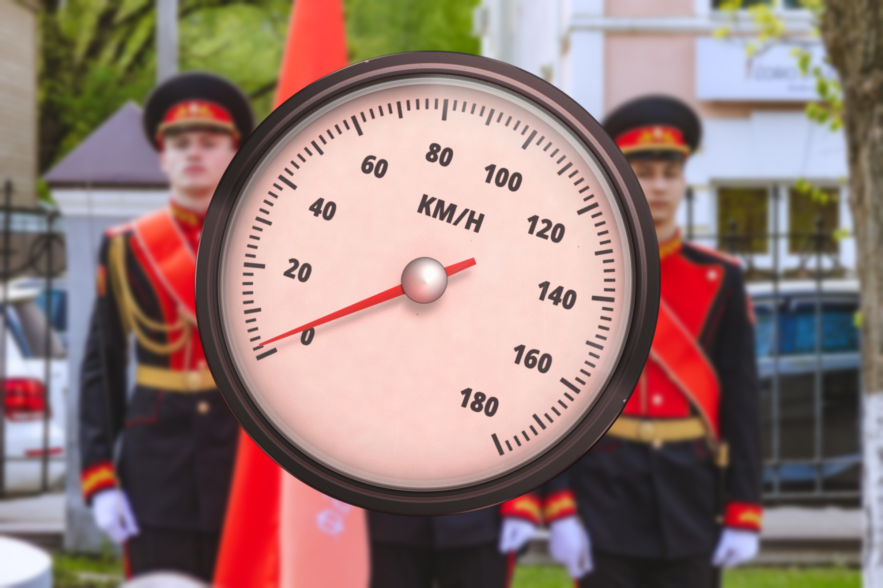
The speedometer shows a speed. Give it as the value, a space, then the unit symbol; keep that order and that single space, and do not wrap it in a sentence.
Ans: 2 km/h
